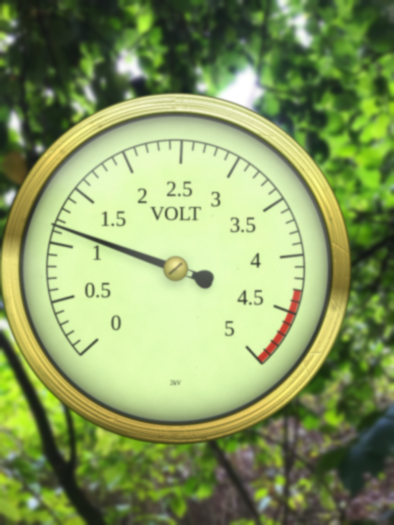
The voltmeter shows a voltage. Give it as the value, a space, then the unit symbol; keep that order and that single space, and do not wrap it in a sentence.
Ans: 1.15 V
